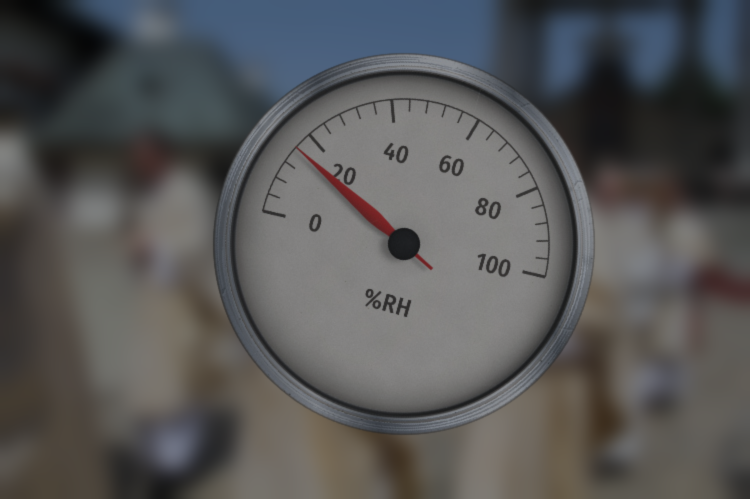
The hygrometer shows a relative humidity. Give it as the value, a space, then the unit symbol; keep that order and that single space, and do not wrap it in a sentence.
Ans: 16 %
